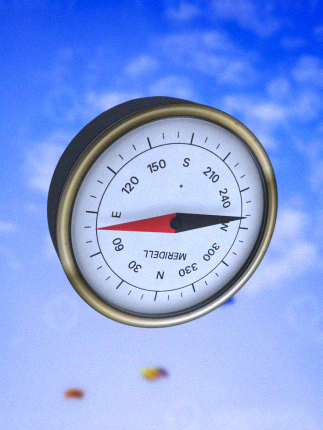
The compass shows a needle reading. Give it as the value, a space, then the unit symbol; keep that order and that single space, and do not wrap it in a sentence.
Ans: 80 °
